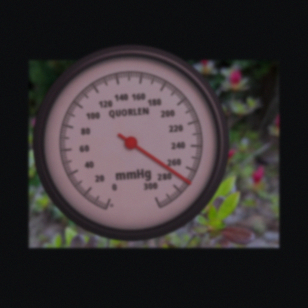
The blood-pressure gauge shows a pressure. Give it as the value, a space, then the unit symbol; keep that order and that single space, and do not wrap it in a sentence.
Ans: 270 mmHg
